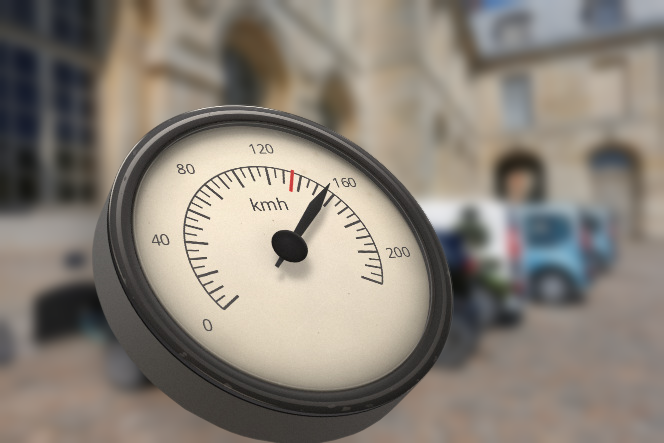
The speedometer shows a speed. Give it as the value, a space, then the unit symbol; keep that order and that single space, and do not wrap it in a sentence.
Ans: 155 km/h
